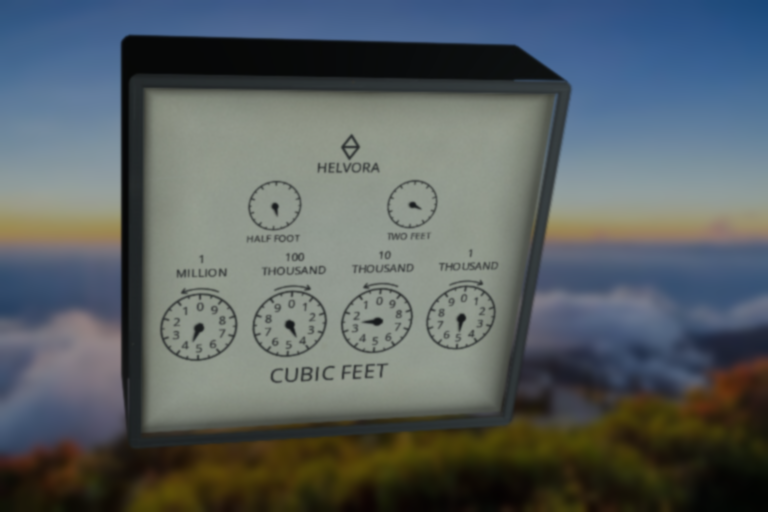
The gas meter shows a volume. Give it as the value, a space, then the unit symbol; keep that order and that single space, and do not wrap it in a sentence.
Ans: 442500 ft³
